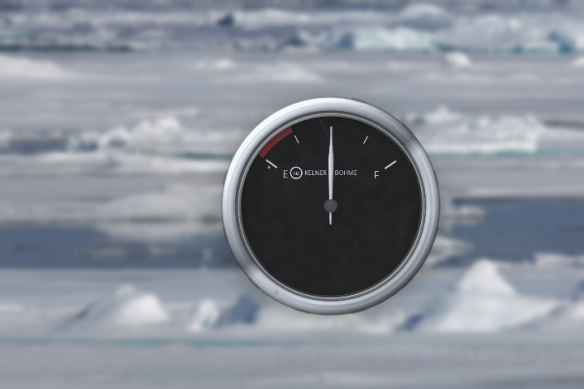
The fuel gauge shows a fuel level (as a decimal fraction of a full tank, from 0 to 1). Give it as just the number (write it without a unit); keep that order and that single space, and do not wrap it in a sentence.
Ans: 0.5
